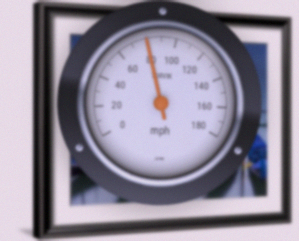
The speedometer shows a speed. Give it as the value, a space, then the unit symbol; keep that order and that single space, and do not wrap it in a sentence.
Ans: 80 mph
